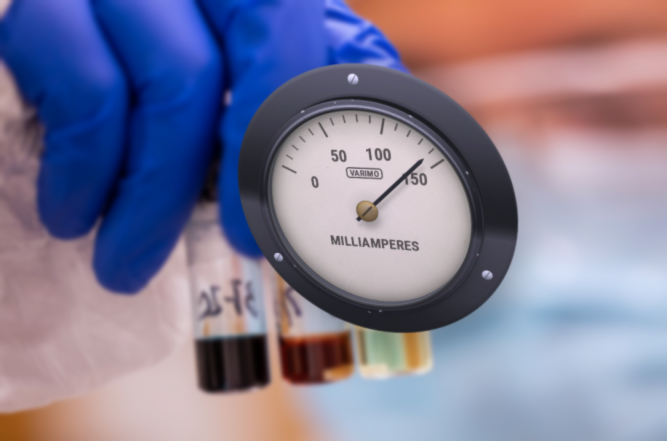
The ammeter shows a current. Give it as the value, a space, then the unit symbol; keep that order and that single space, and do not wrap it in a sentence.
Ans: 140 mA
